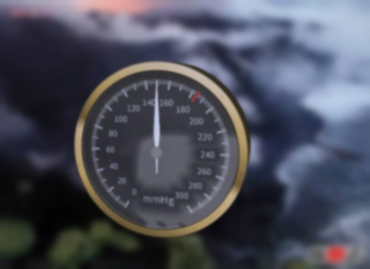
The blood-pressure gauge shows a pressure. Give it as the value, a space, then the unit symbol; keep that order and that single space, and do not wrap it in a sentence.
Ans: 150 mmHg
